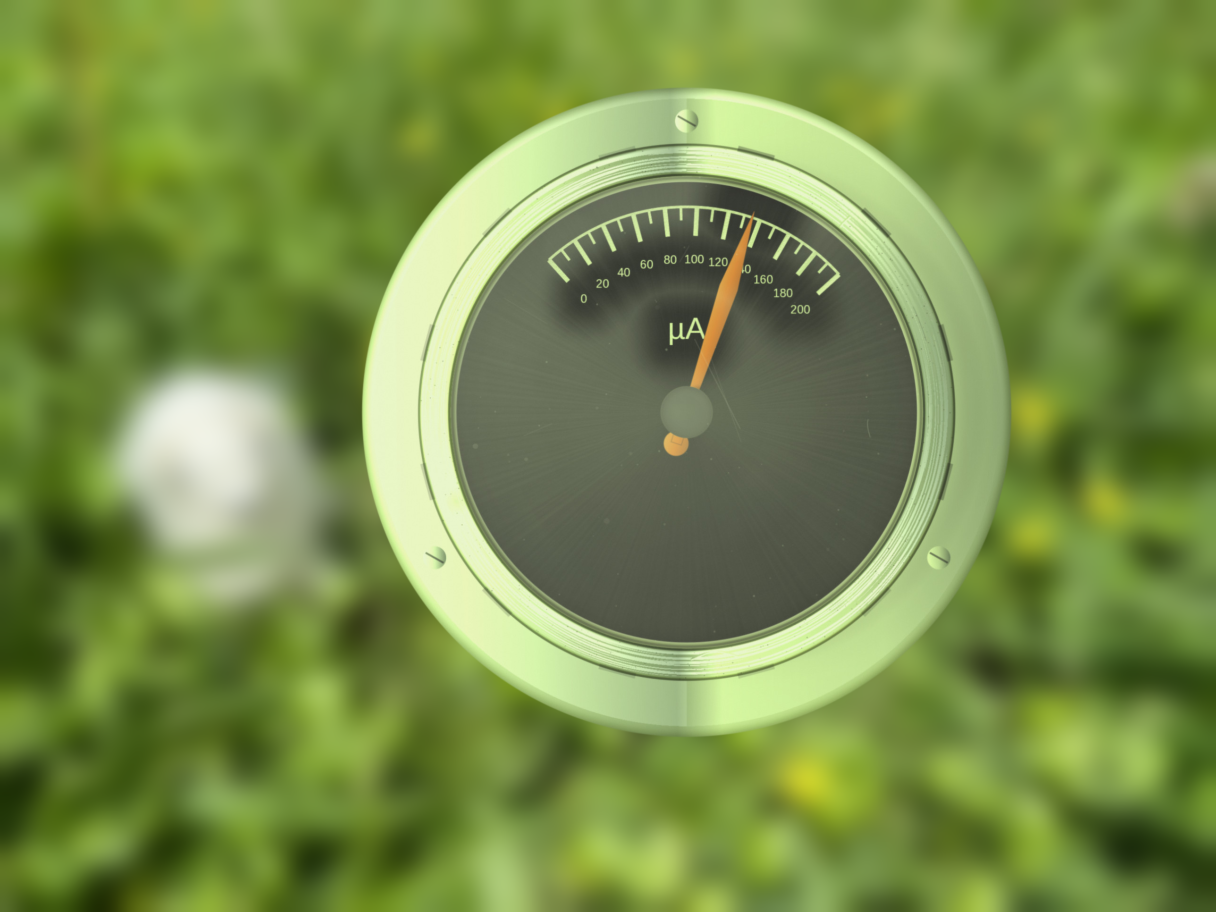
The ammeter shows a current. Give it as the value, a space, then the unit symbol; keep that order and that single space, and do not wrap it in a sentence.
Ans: 135 µA
